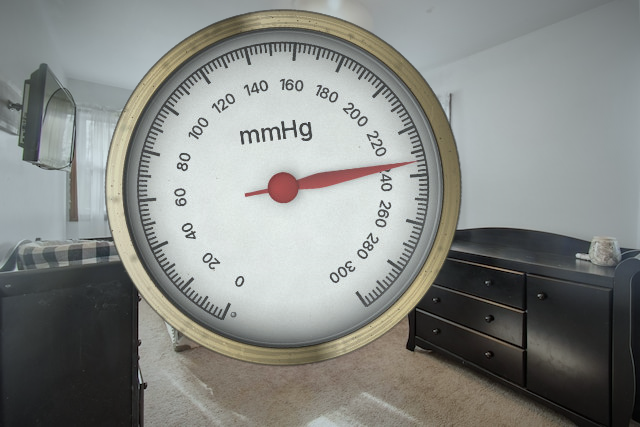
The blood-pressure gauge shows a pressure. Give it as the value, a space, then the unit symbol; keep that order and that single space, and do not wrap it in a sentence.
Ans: 234 mmHg
